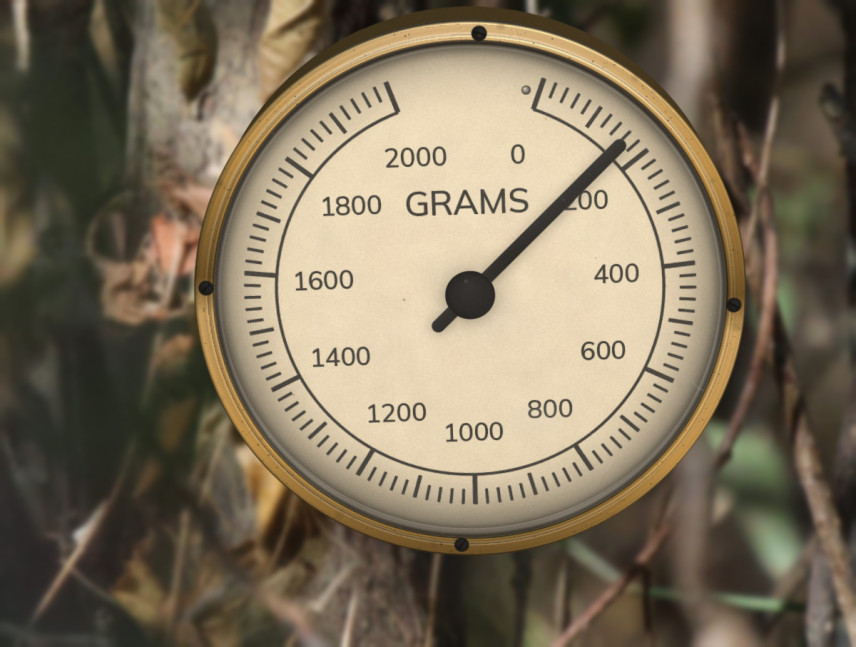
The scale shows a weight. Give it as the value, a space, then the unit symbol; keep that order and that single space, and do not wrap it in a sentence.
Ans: 160 g
